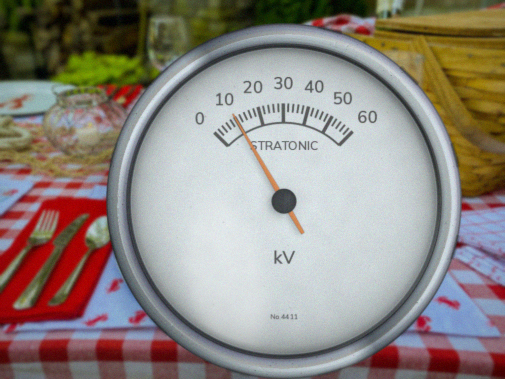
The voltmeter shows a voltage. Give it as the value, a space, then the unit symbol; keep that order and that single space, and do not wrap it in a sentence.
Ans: 10 kV
